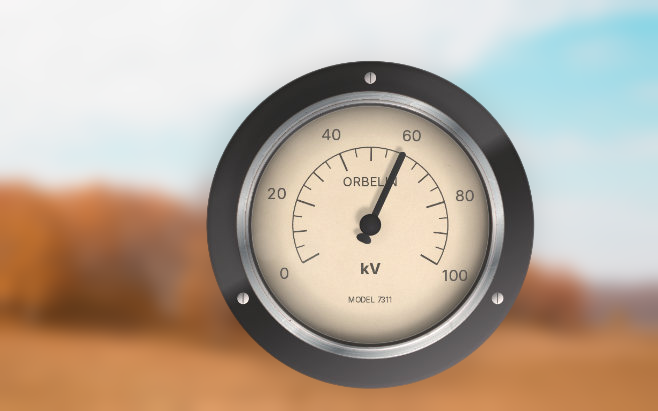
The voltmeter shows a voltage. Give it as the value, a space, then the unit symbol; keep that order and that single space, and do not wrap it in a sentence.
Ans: 60 kV
